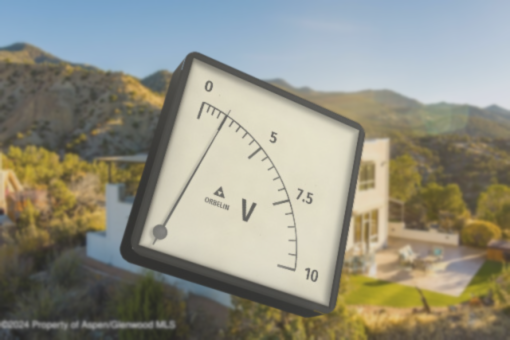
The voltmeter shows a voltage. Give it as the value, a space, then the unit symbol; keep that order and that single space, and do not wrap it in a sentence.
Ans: 2.5 V
